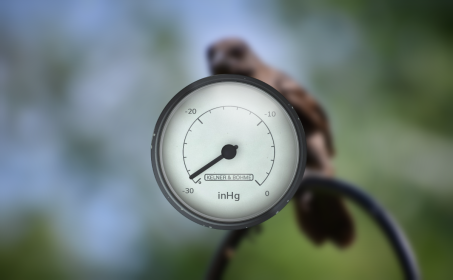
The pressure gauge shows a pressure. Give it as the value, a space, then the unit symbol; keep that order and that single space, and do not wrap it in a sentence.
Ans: -29 inHg
